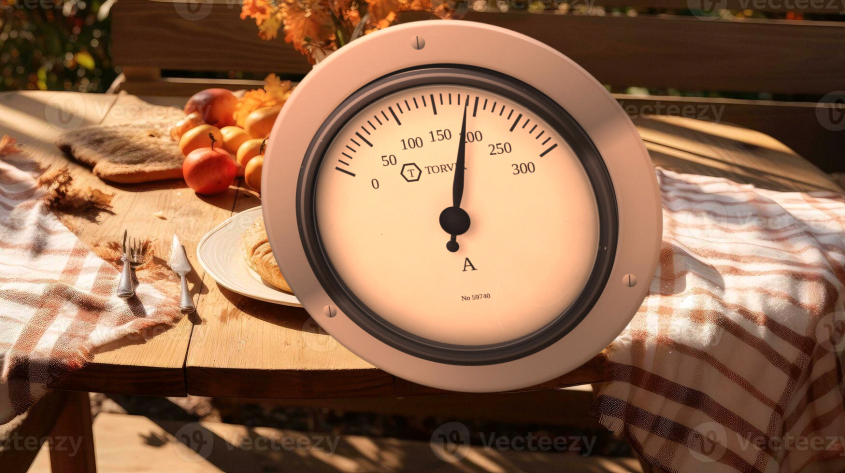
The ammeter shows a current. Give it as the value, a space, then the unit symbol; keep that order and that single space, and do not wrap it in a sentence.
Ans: 190 A
